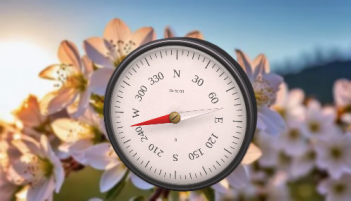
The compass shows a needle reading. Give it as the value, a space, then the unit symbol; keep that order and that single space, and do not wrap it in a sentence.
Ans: 255 °
